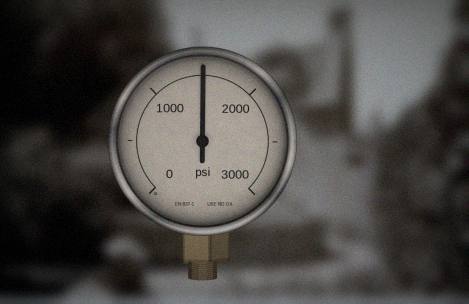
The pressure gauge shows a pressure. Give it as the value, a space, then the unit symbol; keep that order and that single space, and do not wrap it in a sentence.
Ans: 1500 psi
